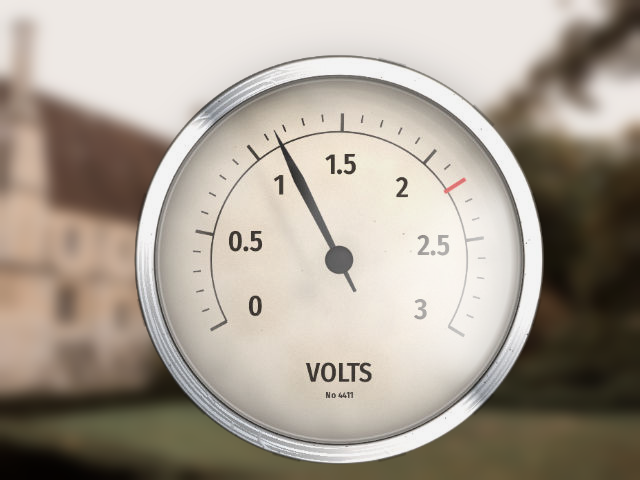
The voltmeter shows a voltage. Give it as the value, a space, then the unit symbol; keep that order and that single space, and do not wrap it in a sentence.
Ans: 1.15 V
